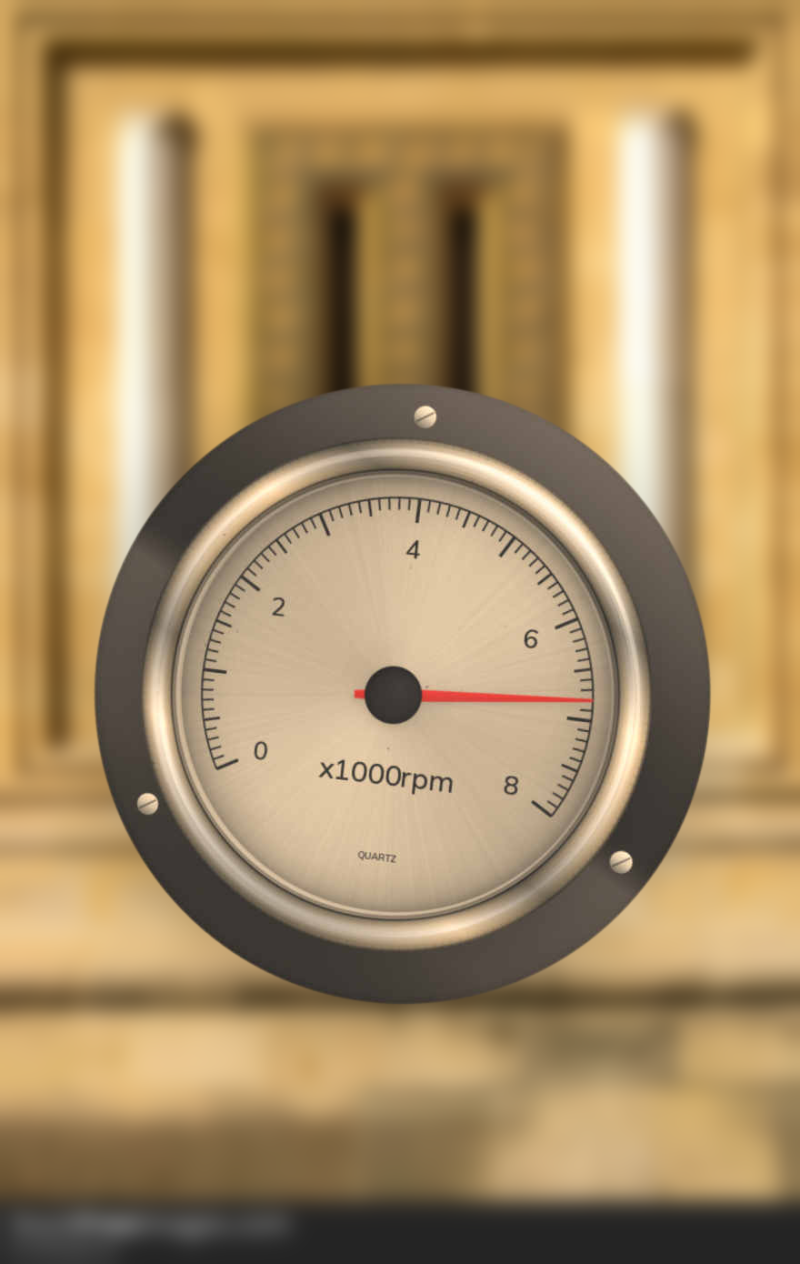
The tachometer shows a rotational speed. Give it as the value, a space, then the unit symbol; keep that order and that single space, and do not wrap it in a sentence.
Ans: 6800 rpm
